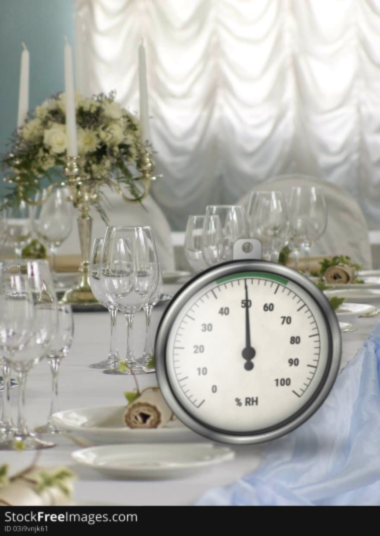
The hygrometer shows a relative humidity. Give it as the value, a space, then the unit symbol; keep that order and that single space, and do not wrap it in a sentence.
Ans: 50 %
